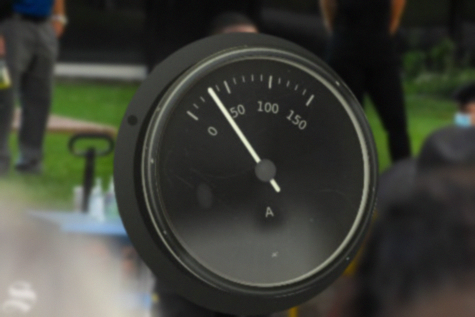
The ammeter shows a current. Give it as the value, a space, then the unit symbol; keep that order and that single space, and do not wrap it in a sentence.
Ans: 30 A
